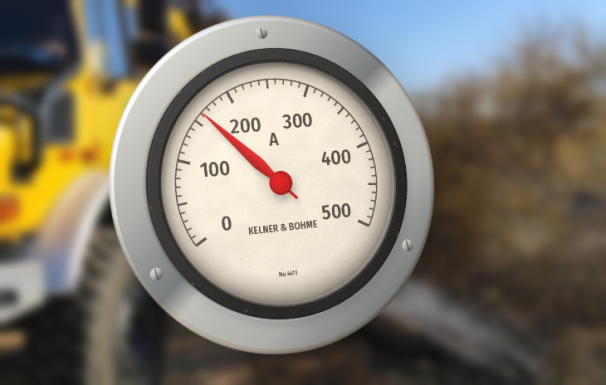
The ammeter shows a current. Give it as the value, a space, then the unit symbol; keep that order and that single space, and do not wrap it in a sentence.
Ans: 160 A
